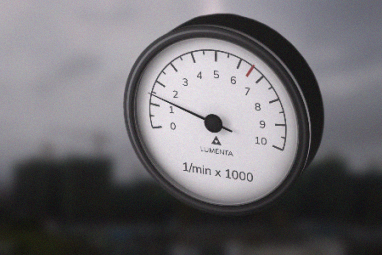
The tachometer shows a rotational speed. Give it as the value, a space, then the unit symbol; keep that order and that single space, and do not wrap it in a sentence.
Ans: 1500 rpm
